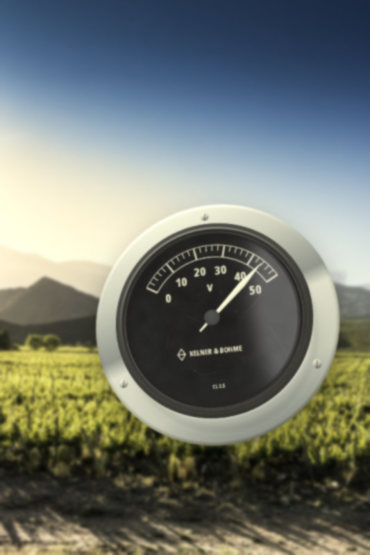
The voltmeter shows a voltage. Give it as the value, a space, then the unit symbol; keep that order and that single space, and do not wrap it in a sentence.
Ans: 44 V
